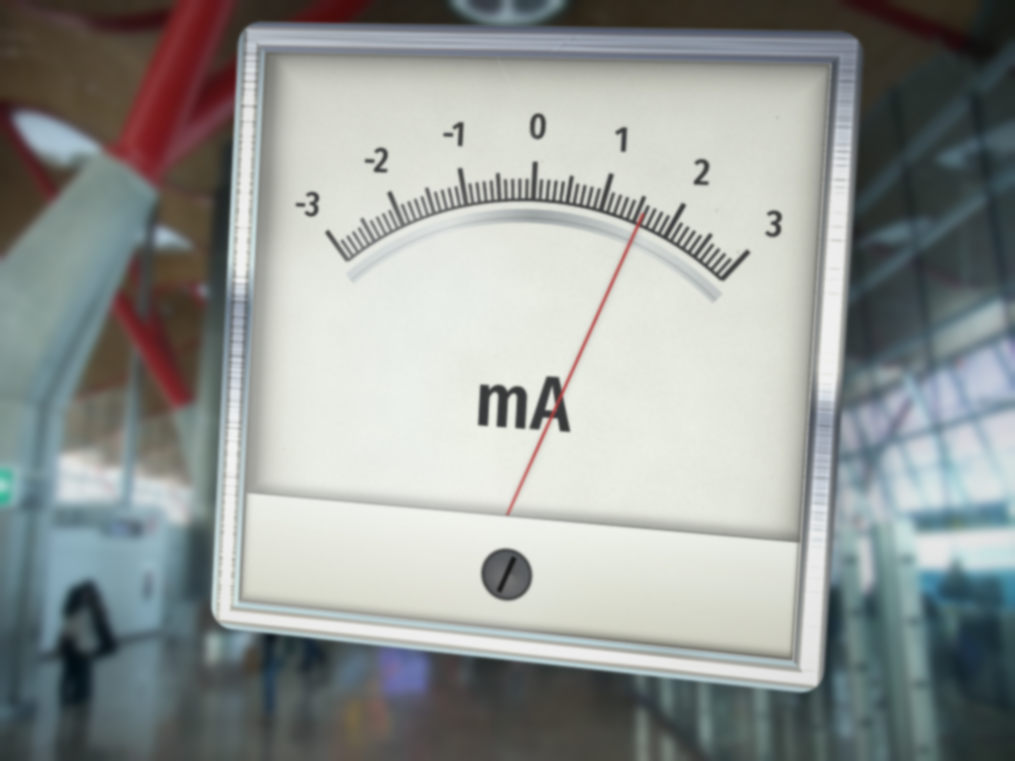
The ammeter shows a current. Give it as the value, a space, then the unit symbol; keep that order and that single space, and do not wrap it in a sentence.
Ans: 1.6 mA
